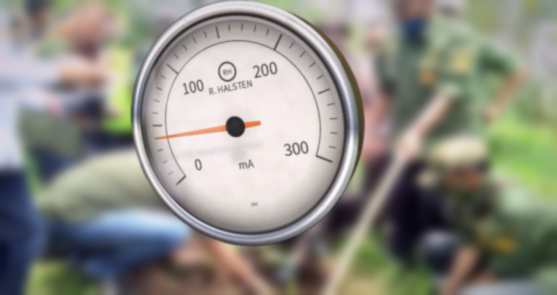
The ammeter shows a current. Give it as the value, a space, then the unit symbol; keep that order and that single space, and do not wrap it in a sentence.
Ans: 40 mA
